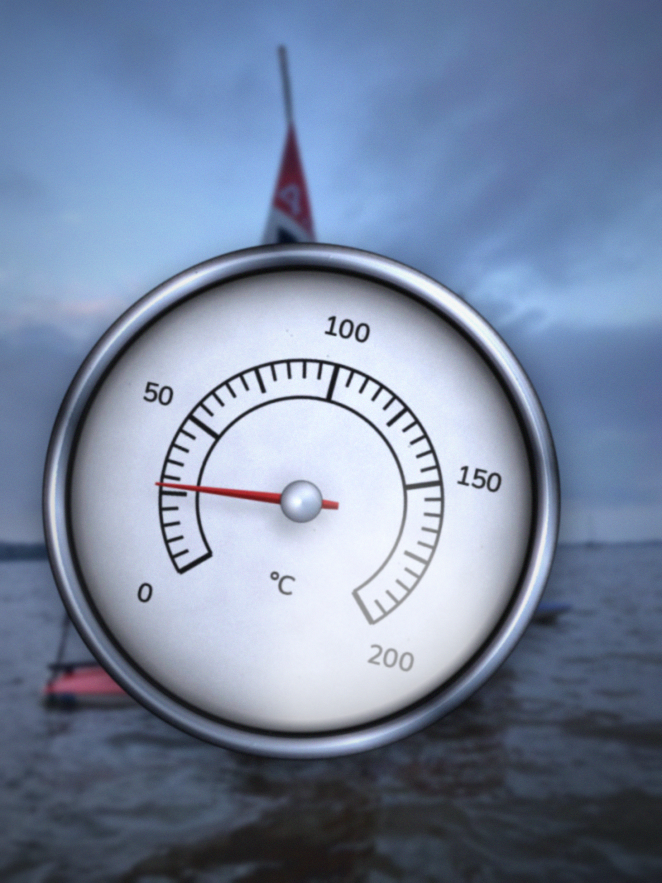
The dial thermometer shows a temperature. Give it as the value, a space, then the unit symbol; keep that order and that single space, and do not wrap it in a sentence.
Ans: 27.5 °C
